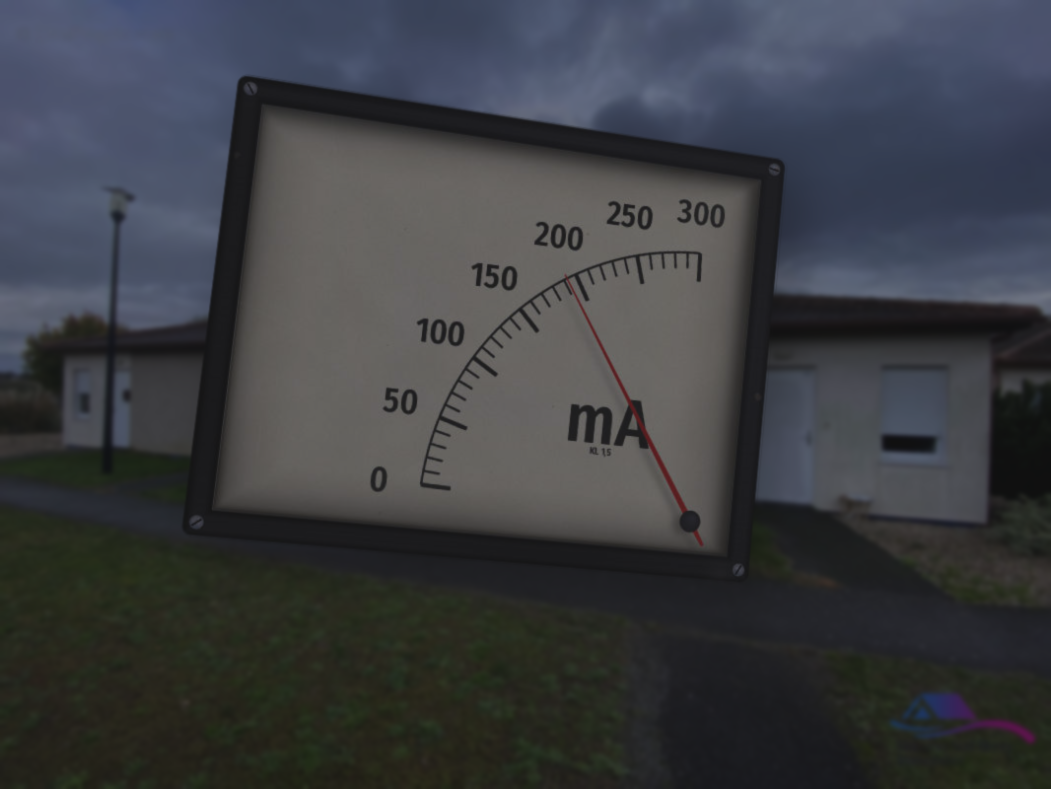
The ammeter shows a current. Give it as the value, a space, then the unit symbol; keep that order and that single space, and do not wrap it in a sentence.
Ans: 190 mA
